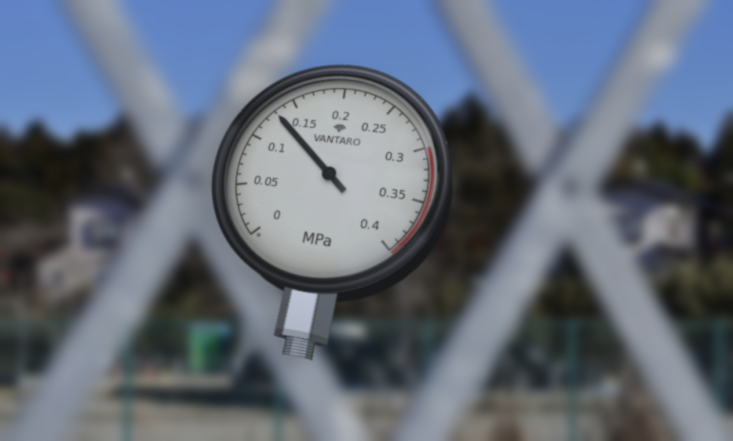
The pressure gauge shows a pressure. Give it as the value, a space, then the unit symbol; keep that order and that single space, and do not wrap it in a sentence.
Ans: 0.13 MPa
